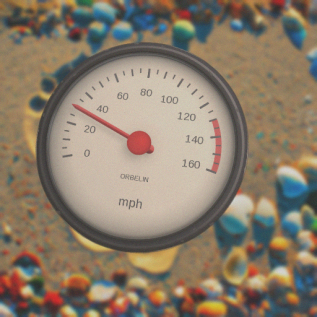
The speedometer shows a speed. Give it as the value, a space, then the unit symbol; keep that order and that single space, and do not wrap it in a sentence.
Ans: 30 mph
